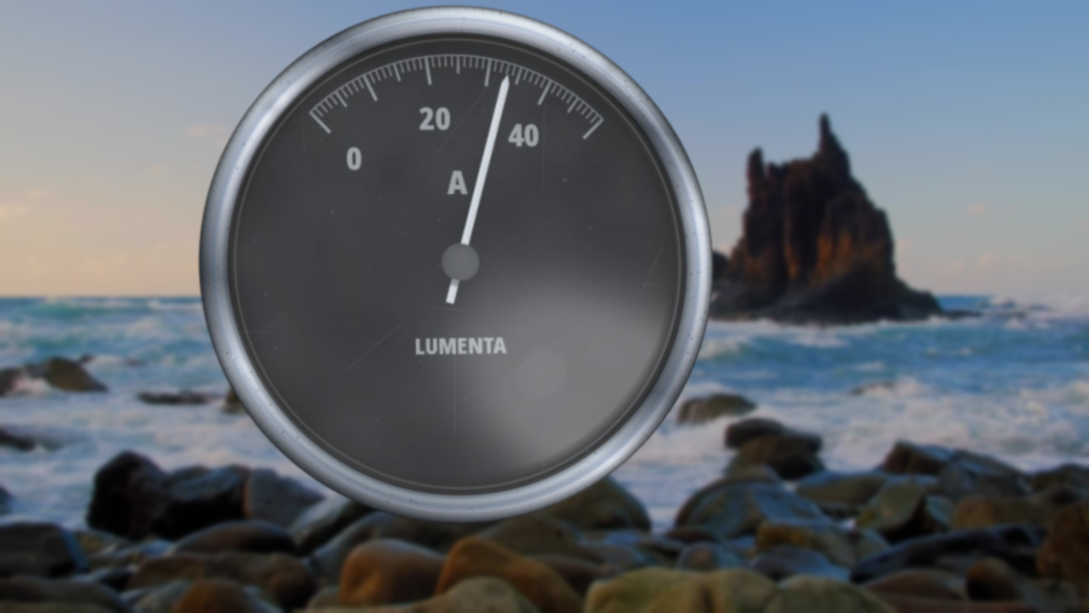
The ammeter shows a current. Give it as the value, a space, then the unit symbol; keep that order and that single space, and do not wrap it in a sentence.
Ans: 33 A
